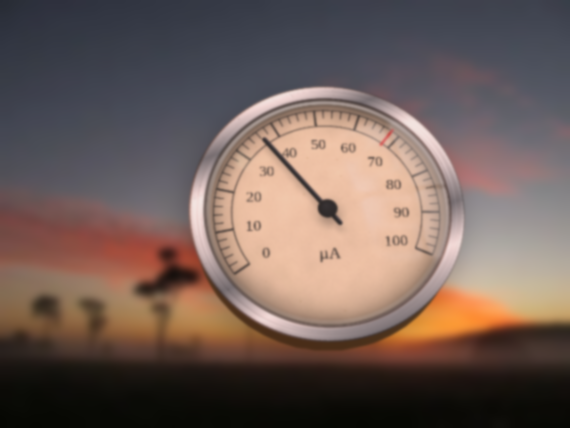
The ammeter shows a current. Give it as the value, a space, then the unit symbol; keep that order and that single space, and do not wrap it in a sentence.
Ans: 36 µA
